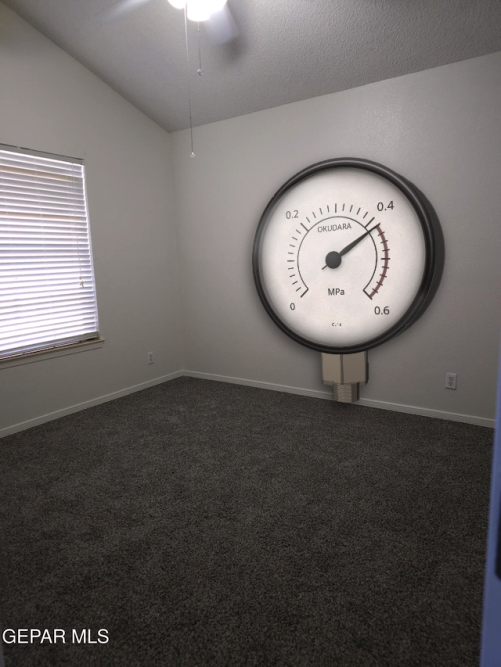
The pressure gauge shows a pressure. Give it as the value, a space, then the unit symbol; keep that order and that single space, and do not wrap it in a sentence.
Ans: 0.42 MPa
